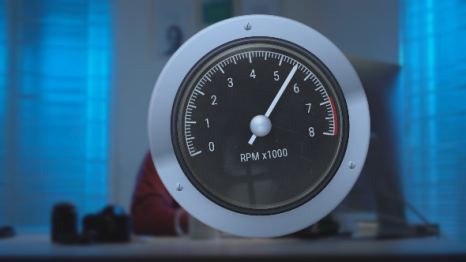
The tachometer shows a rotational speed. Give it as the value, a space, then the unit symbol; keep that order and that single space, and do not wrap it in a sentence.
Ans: 5500 rpm
